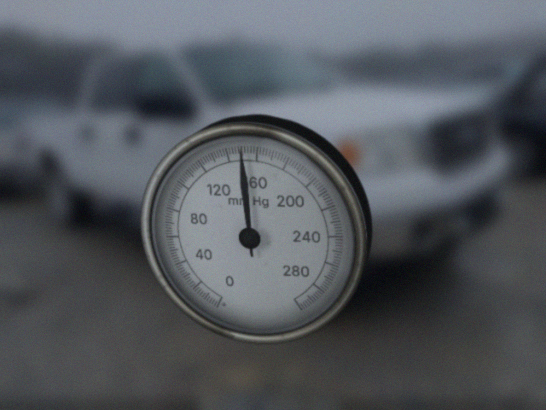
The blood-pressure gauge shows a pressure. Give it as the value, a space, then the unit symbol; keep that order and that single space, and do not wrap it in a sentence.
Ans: 150 mmHg
